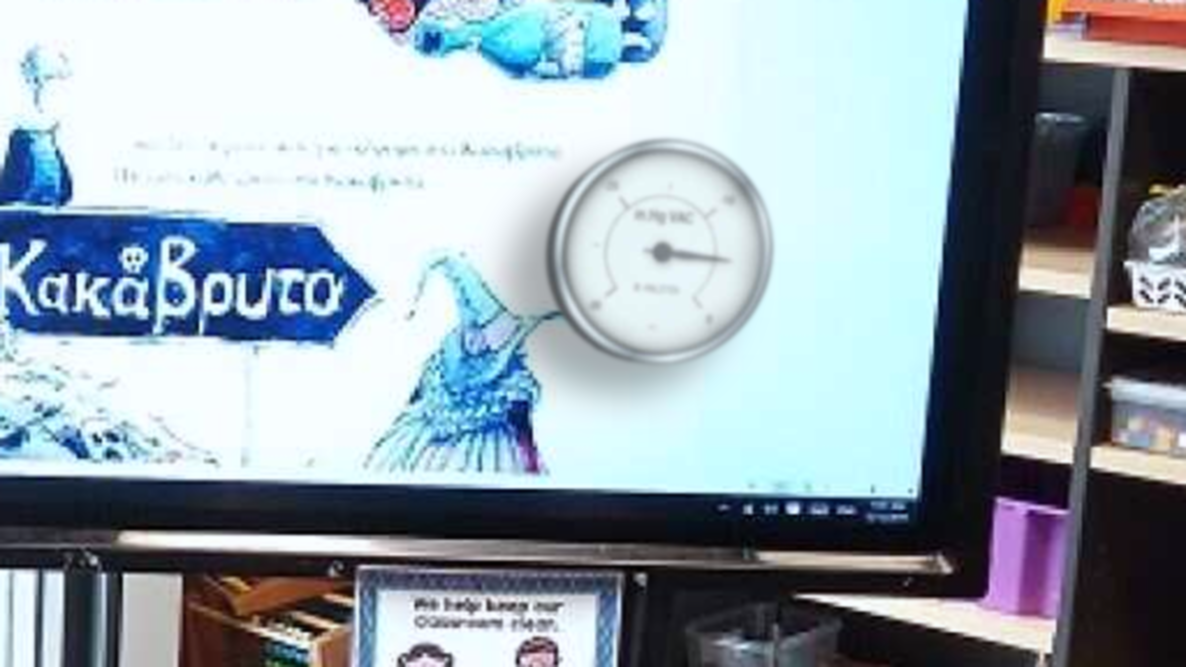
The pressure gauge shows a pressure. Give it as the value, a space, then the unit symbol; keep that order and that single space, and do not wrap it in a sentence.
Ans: -5 inHg
